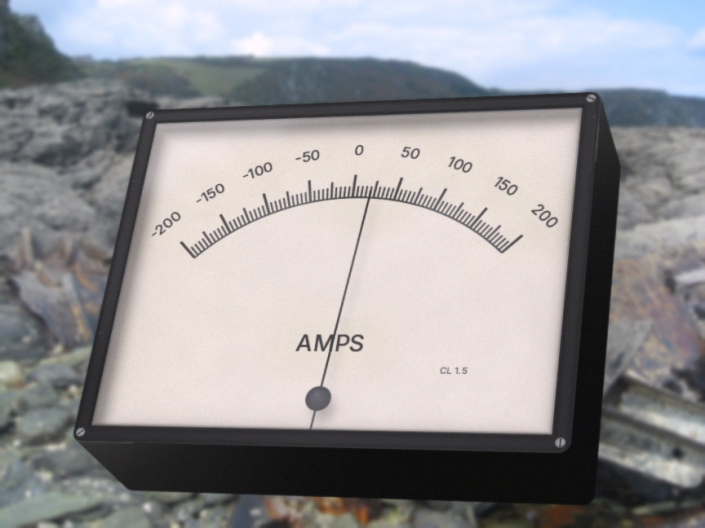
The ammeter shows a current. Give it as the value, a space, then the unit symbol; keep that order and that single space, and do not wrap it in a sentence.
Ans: 25 A
